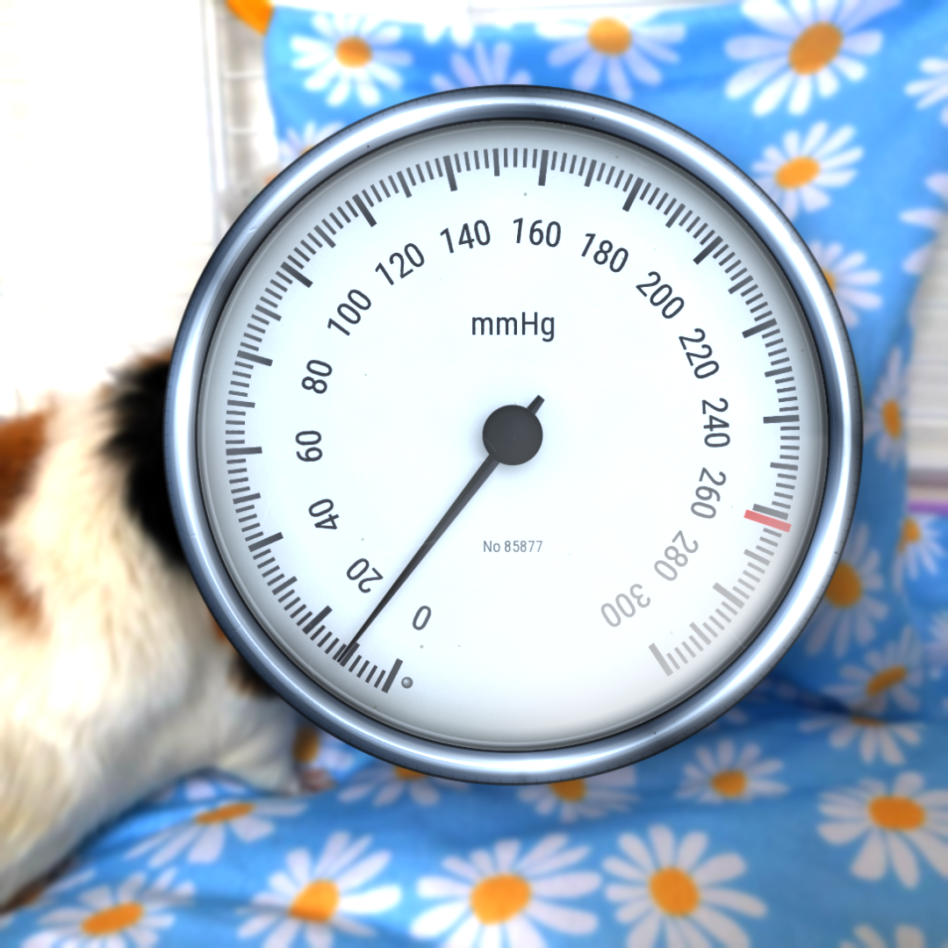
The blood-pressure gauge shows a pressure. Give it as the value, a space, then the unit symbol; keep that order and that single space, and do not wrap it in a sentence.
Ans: 11 mmHg
